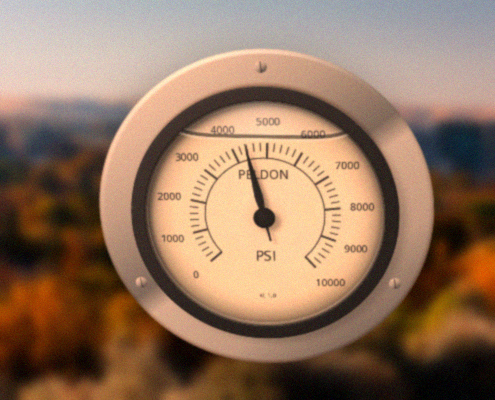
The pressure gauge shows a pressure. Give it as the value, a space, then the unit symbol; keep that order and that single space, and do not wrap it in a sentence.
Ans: 4400 psi
